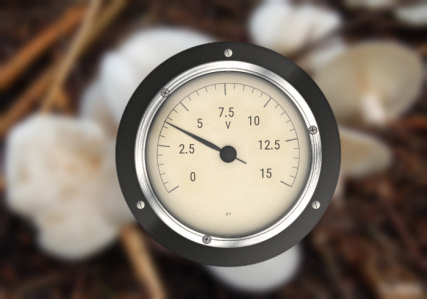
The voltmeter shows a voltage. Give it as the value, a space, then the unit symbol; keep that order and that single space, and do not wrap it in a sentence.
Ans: 3.75 V
